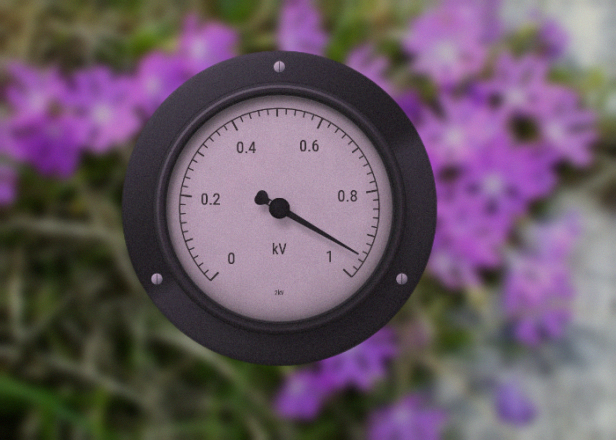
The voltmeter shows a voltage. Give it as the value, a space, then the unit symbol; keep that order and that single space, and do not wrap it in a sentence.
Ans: 0.95 kV
